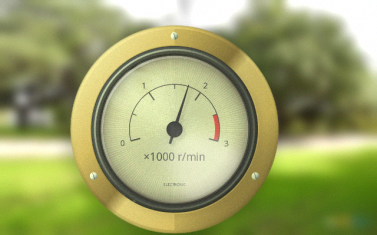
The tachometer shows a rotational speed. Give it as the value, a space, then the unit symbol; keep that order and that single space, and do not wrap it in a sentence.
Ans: 1750 rpm
